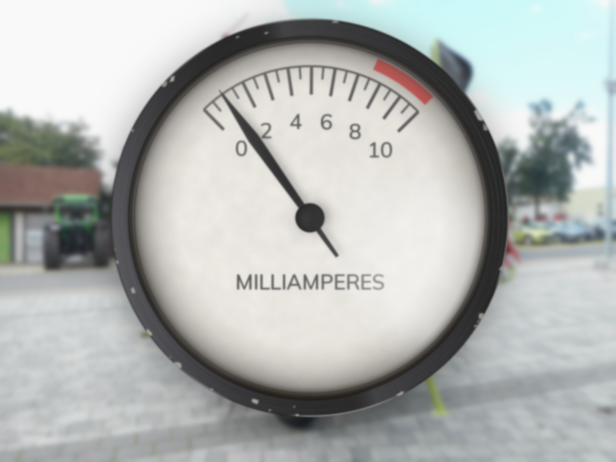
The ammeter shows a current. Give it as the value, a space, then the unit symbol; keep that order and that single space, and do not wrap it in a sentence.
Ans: 1 mA
